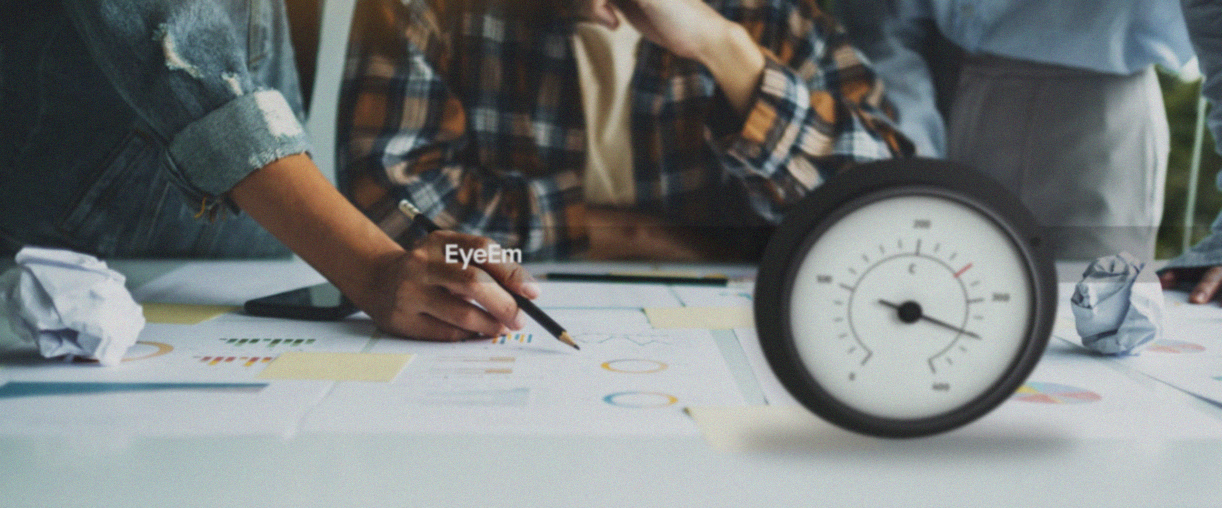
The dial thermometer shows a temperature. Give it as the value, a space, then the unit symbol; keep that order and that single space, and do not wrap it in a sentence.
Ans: 340 °C
